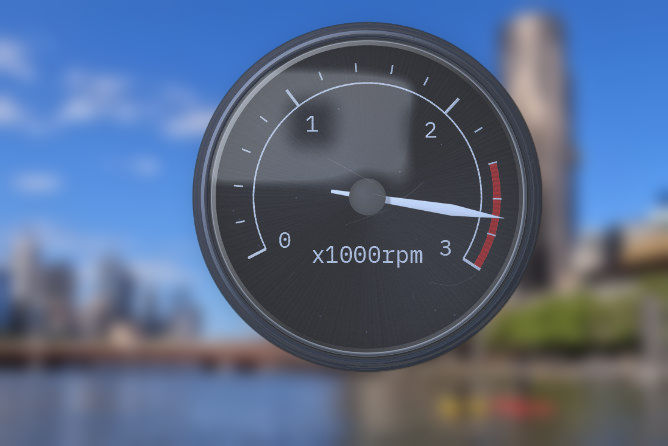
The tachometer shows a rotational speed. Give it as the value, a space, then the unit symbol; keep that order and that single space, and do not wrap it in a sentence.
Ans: 2700 rpm
